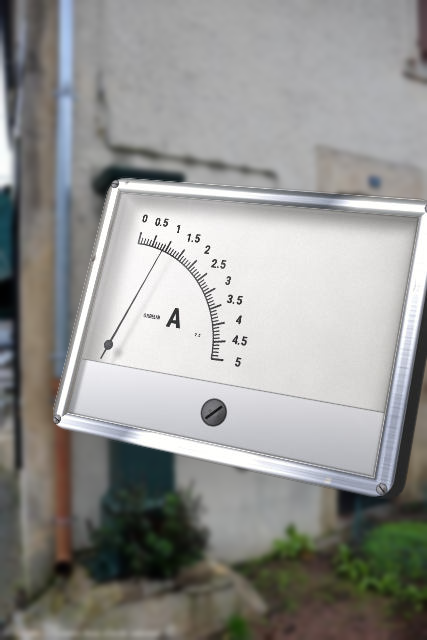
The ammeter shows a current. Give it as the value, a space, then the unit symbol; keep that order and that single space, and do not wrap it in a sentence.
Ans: 1 A
